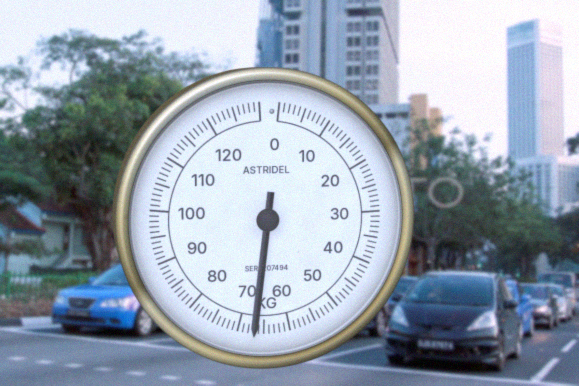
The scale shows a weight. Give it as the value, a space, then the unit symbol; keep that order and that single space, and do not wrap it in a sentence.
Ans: 67 kg
